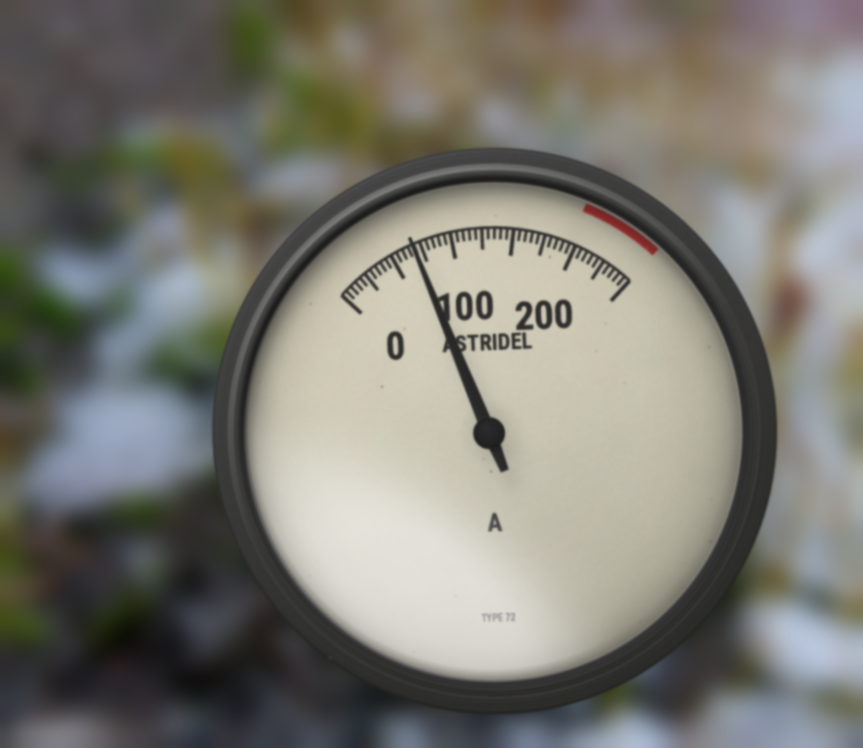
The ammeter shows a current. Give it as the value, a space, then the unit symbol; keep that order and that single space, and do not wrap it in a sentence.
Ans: 70 A
